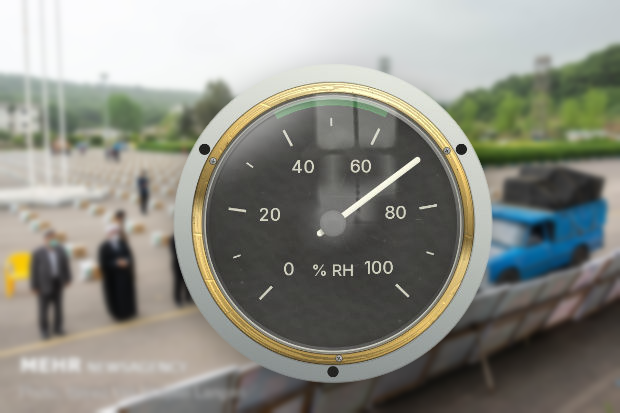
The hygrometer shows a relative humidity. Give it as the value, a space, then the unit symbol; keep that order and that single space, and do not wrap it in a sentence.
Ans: 70 %
